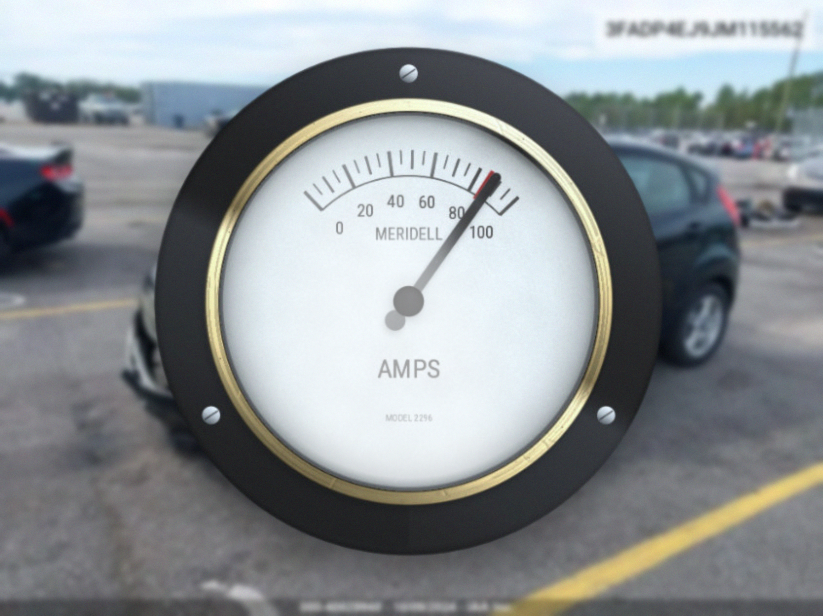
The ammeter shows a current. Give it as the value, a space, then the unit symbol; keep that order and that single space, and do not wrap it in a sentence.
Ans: 87.5 A
